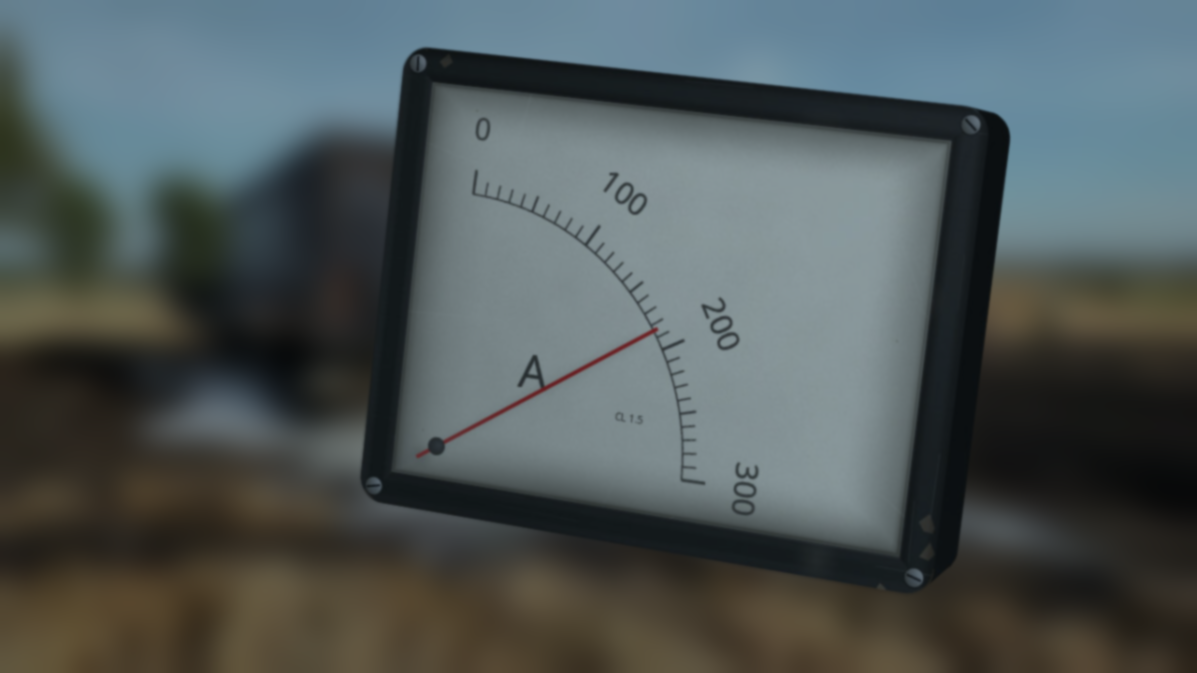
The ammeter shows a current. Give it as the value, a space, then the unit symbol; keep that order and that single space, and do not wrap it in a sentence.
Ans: 185 A
